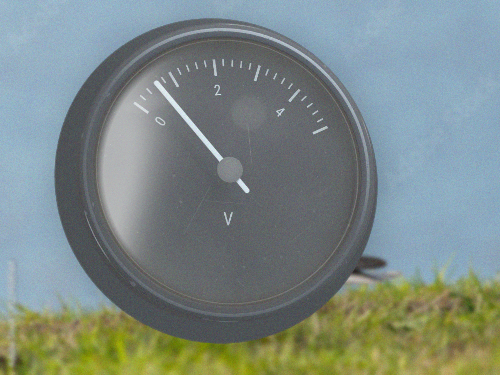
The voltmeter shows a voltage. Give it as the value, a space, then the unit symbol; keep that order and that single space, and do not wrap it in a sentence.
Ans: 0.6 V
